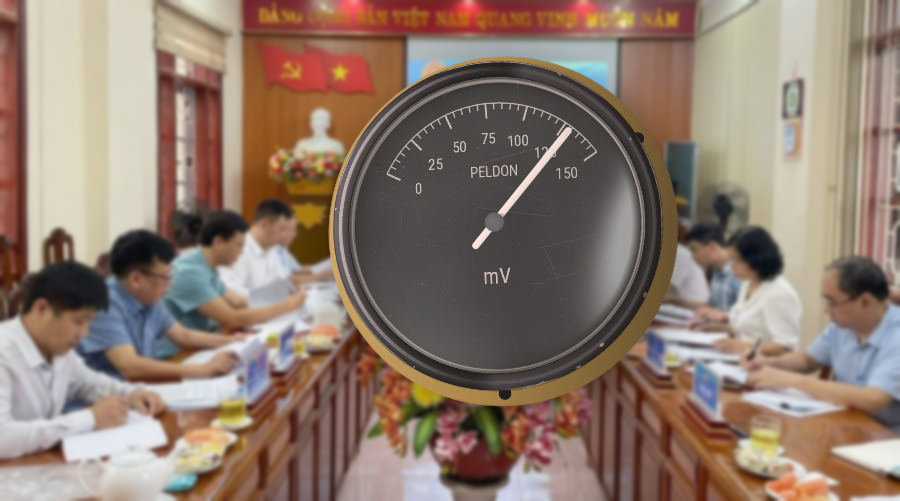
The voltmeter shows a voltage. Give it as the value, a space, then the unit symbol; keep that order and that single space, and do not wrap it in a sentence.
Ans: 130 mV
